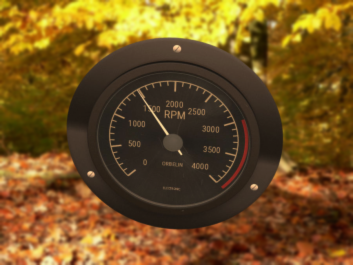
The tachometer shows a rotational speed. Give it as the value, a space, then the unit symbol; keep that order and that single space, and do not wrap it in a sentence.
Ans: 1500 rpm
